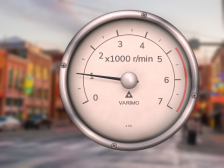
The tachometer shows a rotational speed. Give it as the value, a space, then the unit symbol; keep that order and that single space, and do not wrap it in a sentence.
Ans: 1000 rpm
